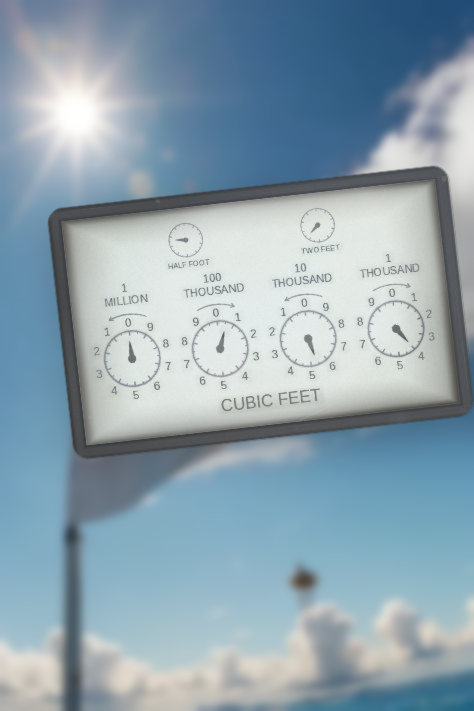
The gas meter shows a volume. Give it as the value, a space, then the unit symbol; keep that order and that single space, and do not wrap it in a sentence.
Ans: 5400 ft³
